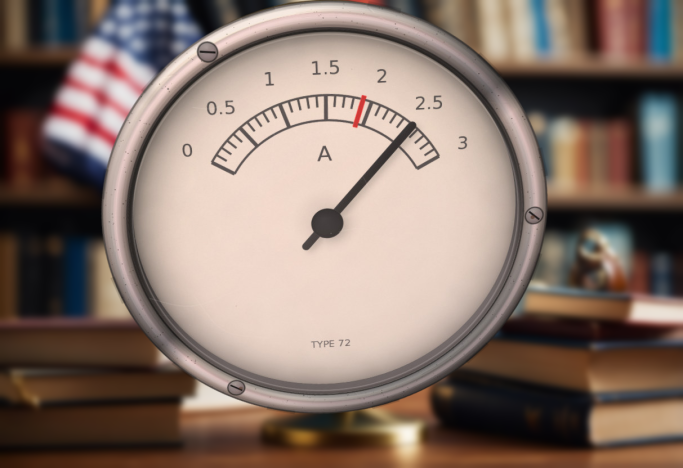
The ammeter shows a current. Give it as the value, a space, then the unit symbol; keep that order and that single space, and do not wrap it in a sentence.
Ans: 2.5 A
